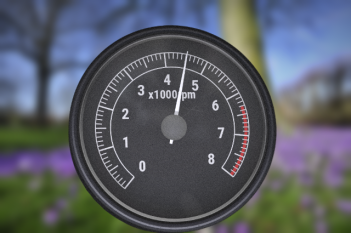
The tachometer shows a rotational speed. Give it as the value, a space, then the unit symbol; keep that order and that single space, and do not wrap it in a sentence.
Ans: 4500 rpm
